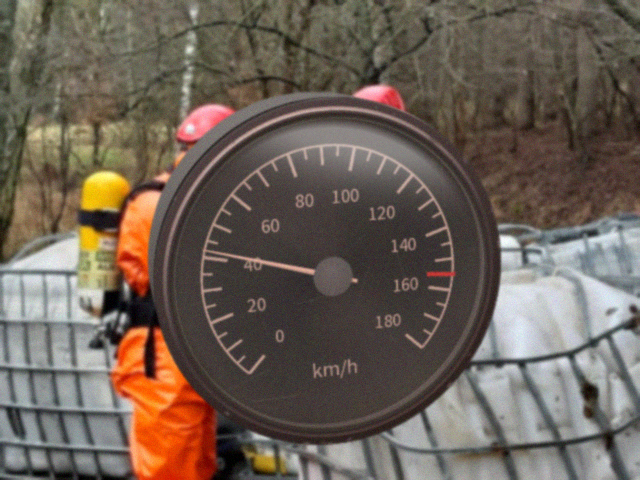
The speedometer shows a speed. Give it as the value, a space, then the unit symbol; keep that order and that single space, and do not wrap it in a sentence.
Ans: 42.5 km/h
